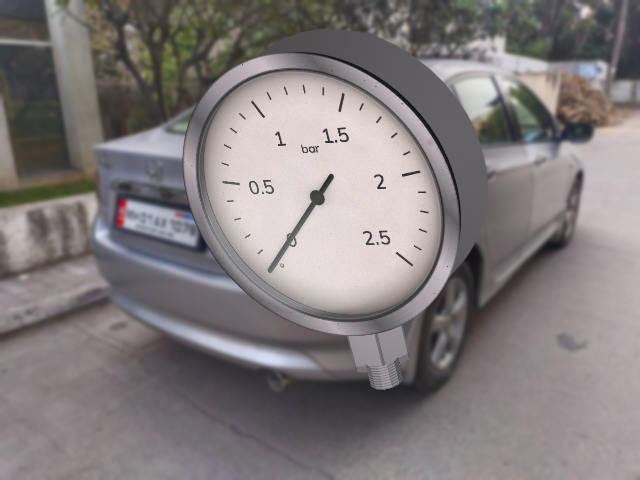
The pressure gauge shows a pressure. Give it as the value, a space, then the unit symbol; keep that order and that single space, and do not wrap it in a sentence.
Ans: 0 bar
